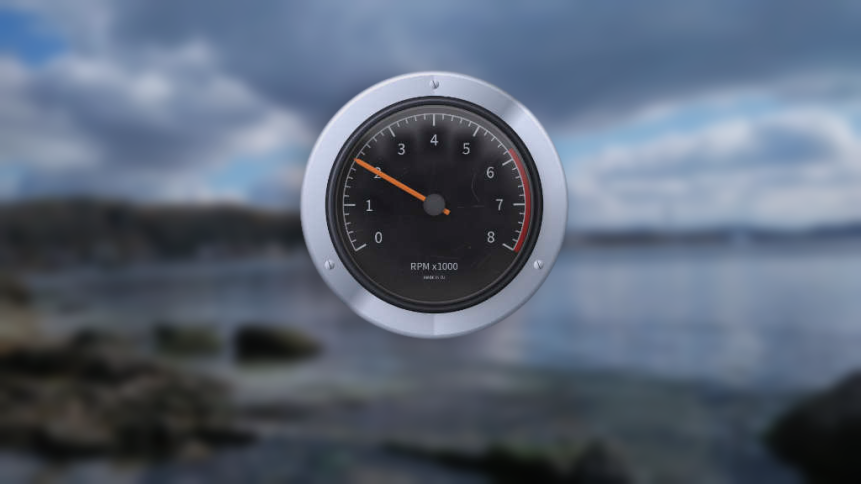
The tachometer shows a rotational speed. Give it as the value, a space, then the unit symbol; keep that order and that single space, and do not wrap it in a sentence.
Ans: 2000 rpm
